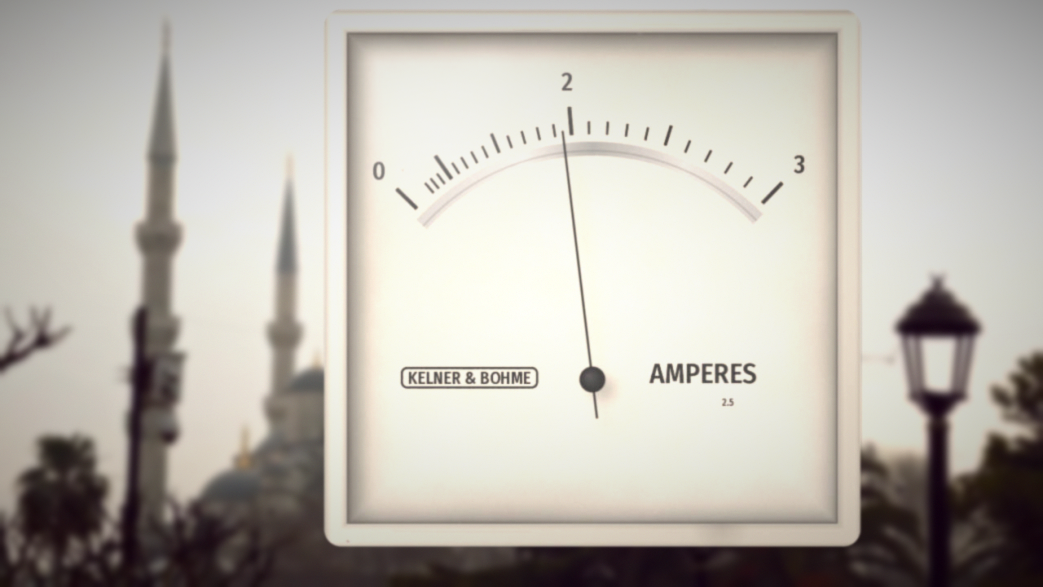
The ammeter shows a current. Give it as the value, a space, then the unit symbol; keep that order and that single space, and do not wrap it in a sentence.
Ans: 1.95 A
